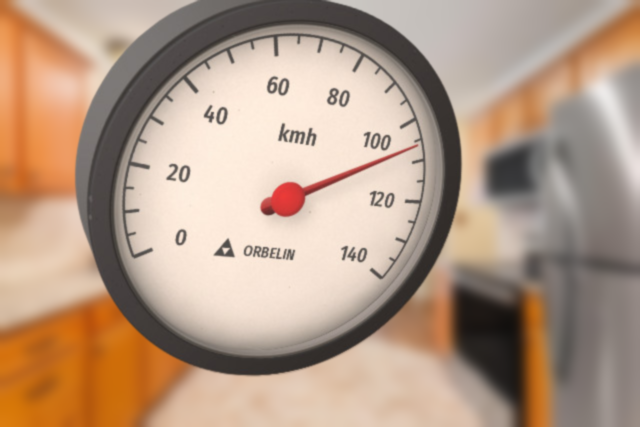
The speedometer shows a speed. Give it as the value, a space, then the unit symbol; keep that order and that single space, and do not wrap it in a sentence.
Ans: 105 km/h
